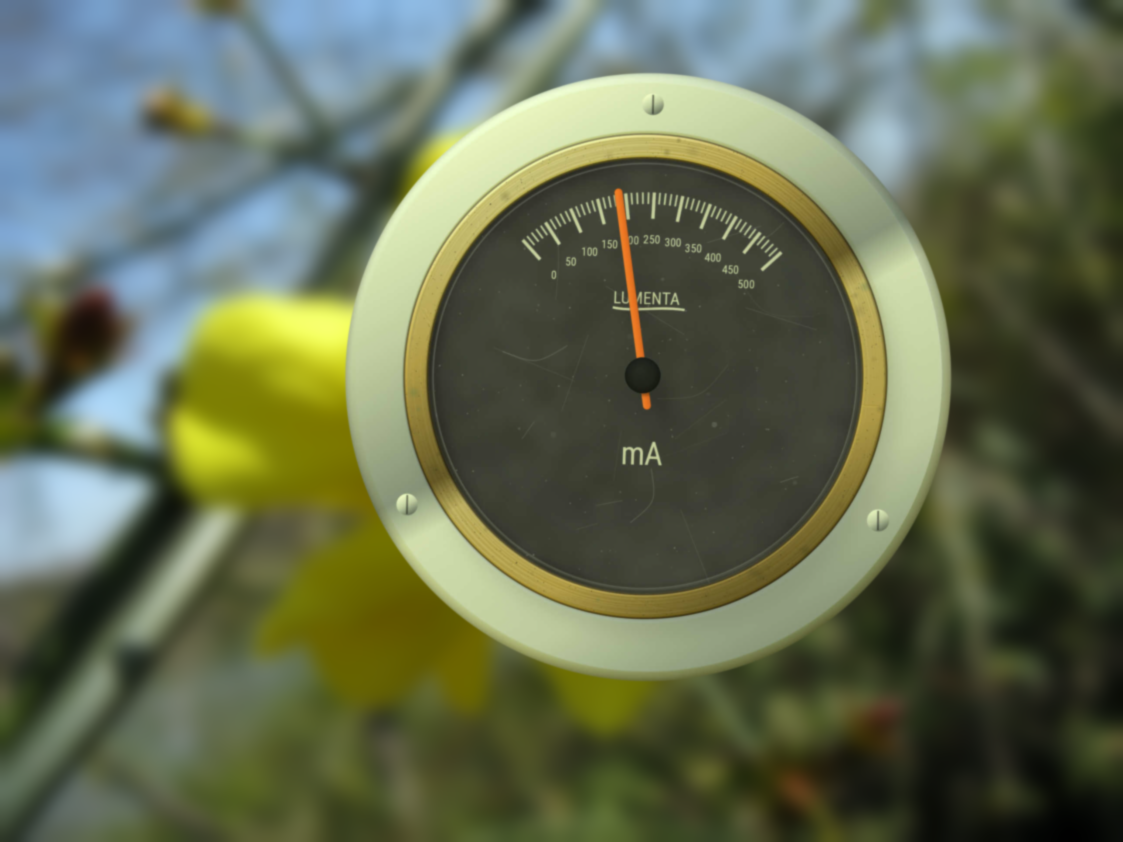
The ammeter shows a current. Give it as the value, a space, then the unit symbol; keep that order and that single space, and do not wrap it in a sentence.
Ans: 190 mA
